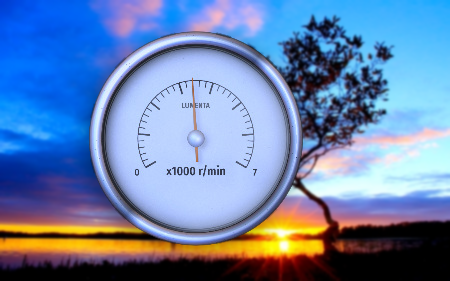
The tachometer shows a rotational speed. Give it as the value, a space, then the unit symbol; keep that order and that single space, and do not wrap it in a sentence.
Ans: 3400 rpm
